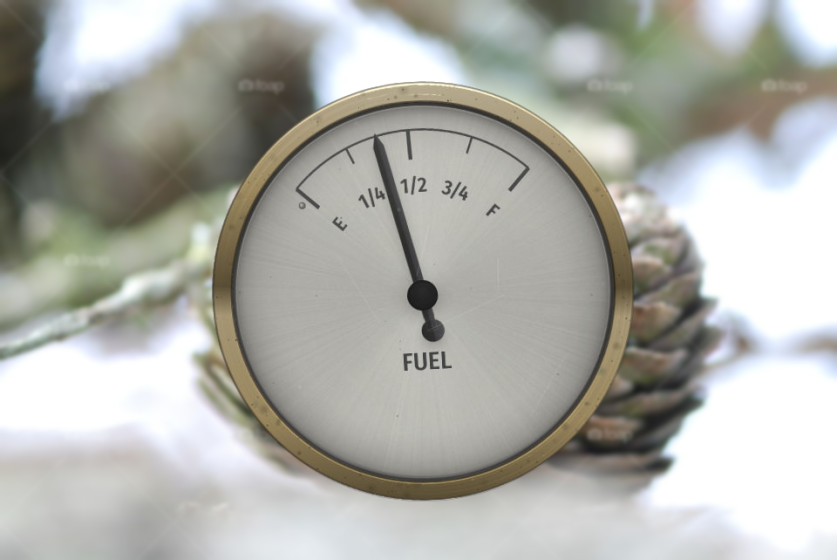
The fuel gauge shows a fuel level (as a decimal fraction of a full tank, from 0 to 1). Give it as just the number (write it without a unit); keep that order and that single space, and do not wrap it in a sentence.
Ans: 0.375
